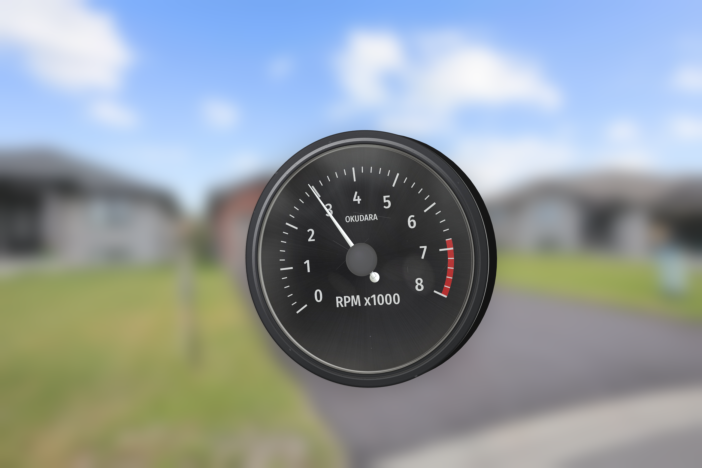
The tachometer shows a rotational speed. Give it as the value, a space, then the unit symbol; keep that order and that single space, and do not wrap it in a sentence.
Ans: 3000 rpm
